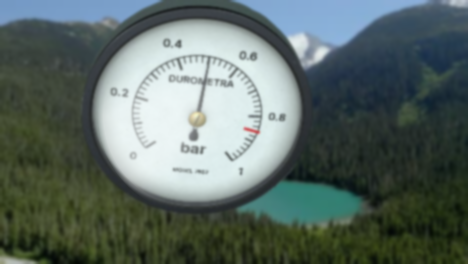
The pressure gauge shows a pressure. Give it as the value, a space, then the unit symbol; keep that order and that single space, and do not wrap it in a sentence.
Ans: 0.5 bar
